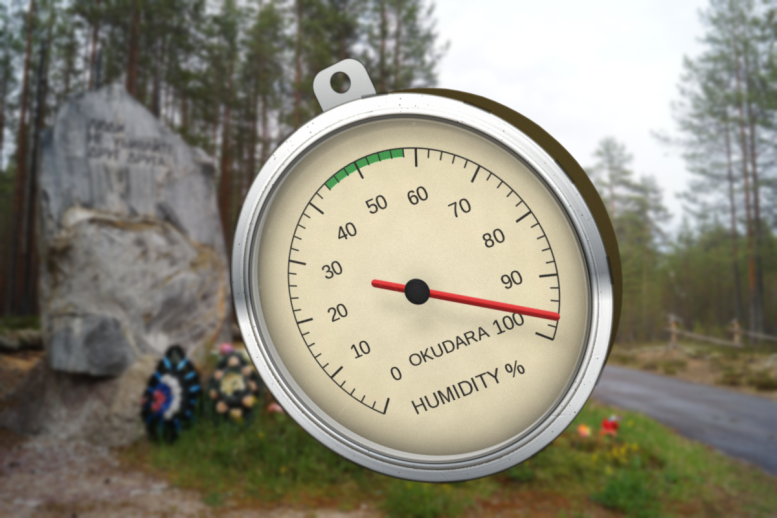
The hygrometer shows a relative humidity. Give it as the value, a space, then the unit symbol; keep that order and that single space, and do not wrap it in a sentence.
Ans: 96 %
